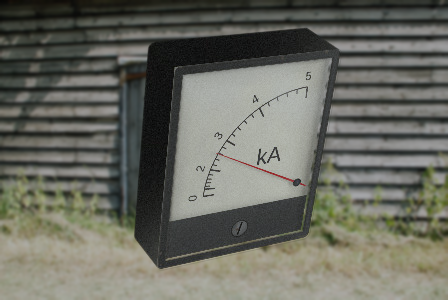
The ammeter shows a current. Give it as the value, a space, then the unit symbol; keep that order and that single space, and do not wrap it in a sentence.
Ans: 2.6 kA
